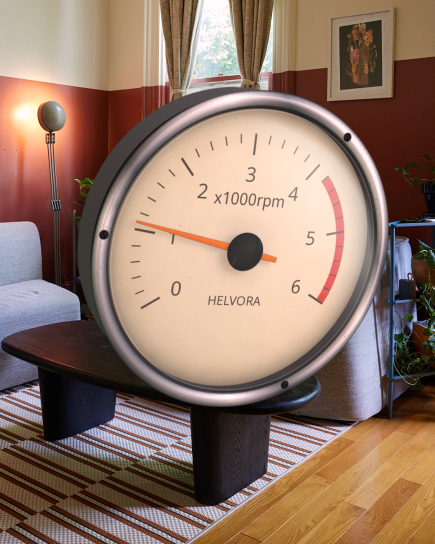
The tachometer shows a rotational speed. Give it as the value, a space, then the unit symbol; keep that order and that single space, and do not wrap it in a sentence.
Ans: 1100 rpm
